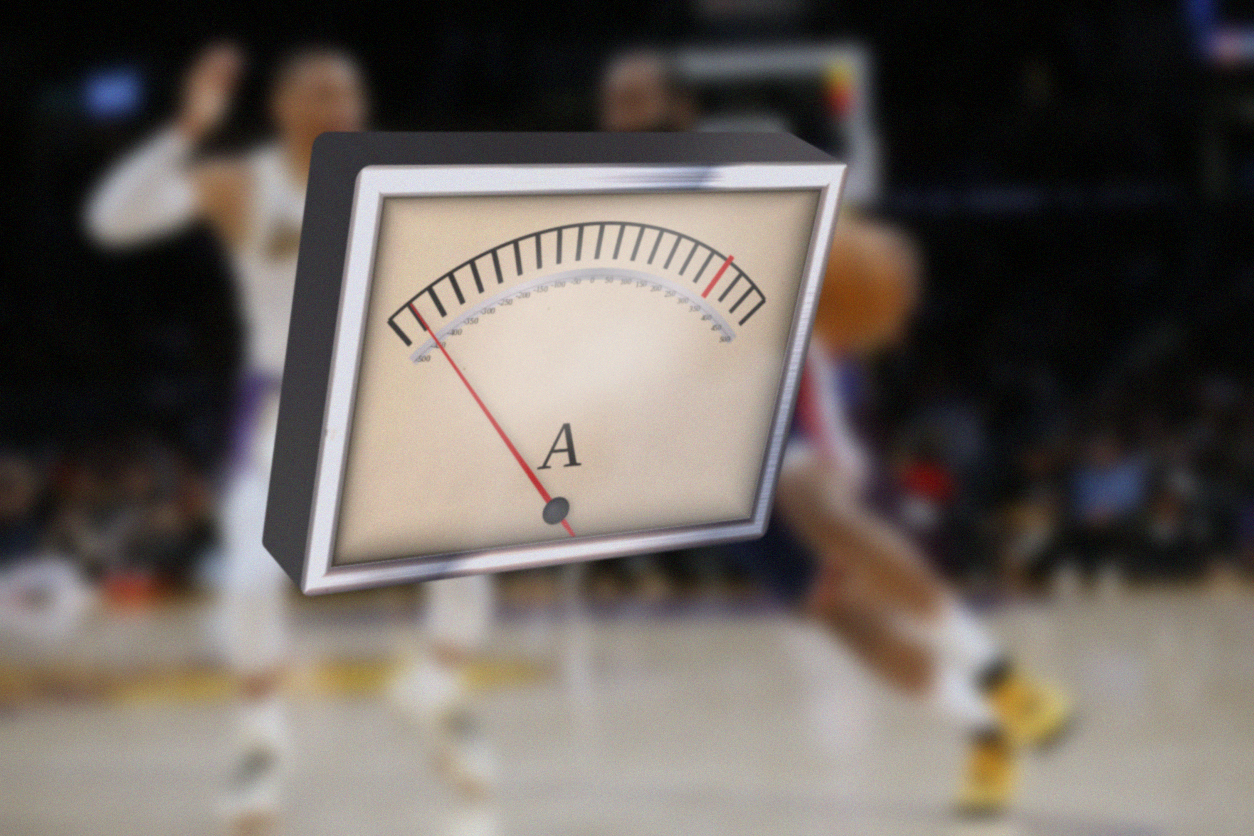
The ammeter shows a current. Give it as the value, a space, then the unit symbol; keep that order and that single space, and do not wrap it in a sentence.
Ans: -450 A
